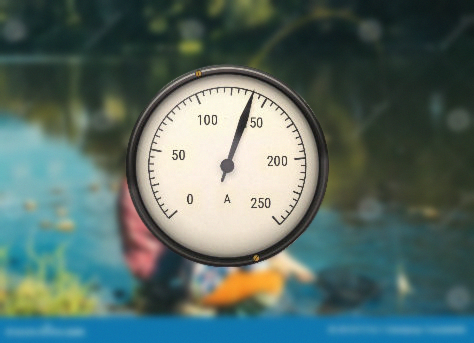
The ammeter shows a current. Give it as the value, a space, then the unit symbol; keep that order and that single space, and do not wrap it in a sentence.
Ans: 140 A
